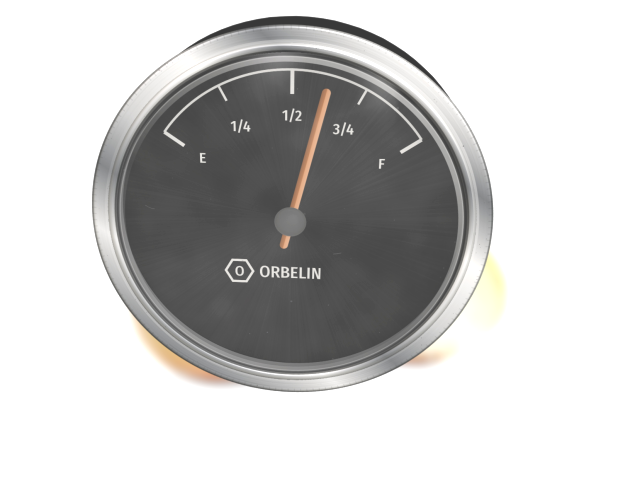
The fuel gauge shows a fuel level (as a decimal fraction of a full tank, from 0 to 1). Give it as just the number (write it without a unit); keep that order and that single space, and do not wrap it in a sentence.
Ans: 0.625
